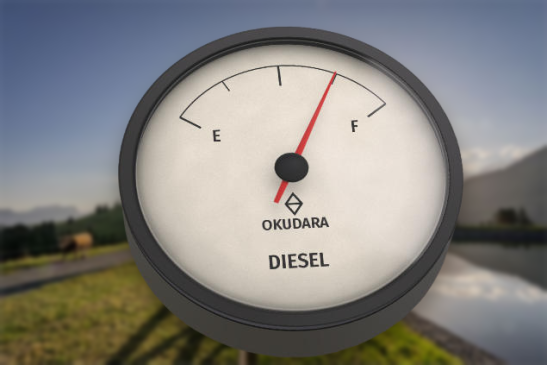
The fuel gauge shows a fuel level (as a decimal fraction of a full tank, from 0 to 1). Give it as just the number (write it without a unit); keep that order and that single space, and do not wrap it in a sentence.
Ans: 0.75
